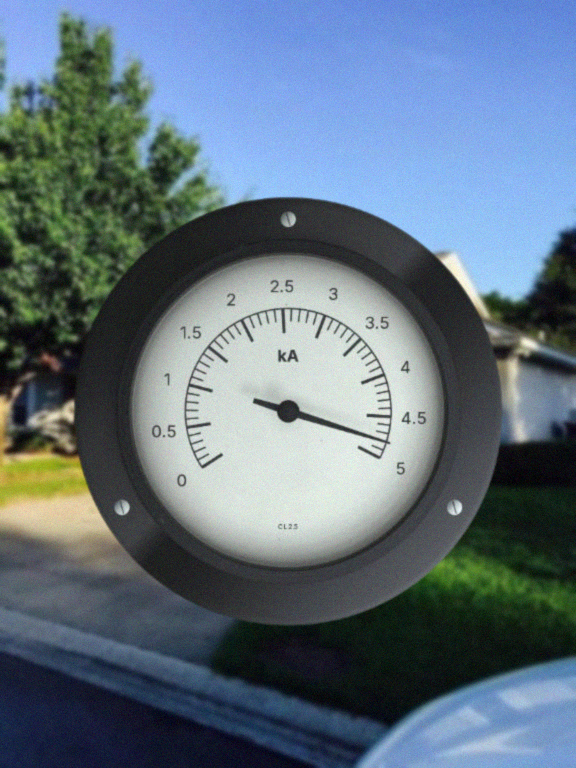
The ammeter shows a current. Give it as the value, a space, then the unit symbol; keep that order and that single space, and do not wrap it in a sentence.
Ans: 4.8 kA
